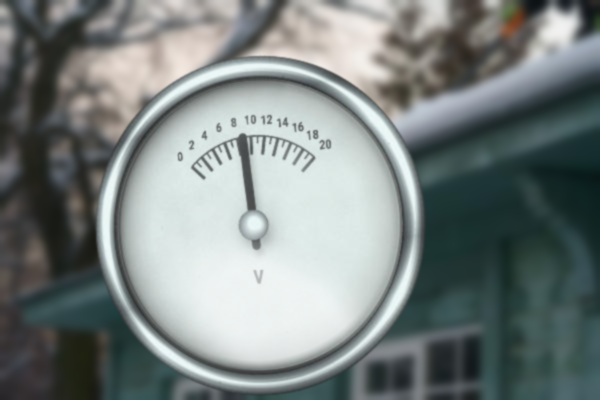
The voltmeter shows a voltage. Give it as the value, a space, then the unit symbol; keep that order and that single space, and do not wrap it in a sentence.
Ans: 9 V
